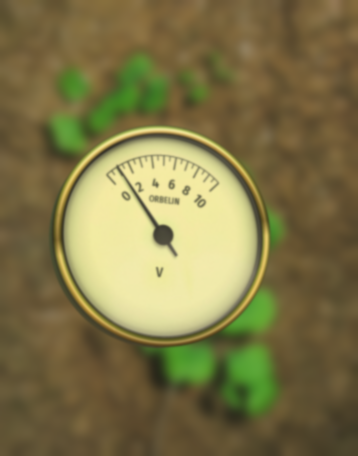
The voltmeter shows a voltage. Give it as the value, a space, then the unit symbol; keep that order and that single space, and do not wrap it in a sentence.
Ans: 1 V
